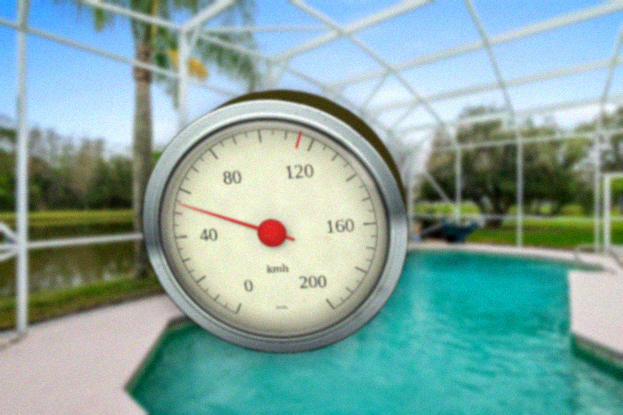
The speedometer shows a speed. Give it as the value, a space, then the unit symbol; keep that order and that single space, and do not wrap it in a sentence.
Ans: 55 km/h
